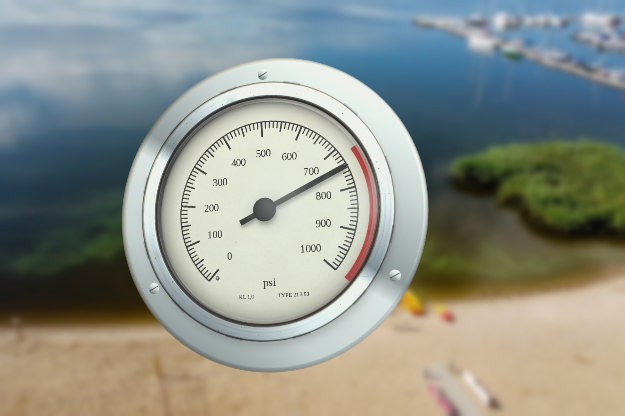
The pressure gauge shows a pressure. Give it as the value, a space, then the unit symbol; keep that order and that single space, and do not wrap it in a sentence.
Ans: 750 psi
